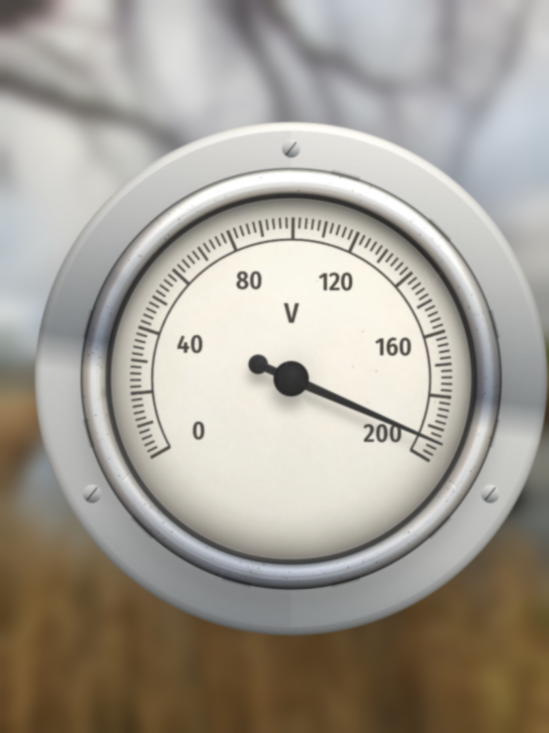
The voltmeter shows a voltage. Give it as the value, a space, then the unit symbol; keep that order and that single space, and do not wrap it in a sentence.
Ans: 194 V
